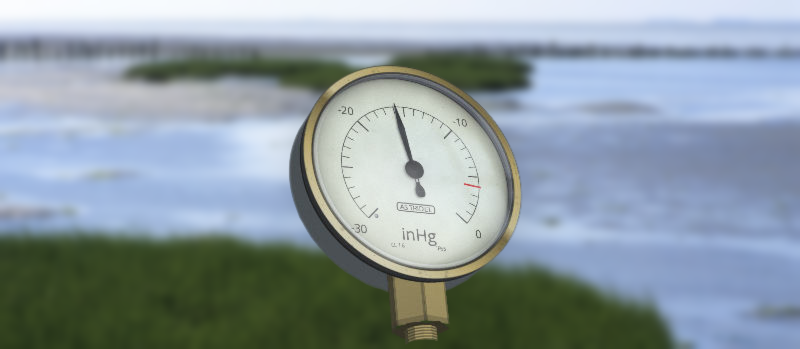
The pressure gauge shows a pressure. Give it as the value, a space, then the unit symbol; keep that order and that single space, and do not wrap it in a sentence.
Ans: -16 inHg
